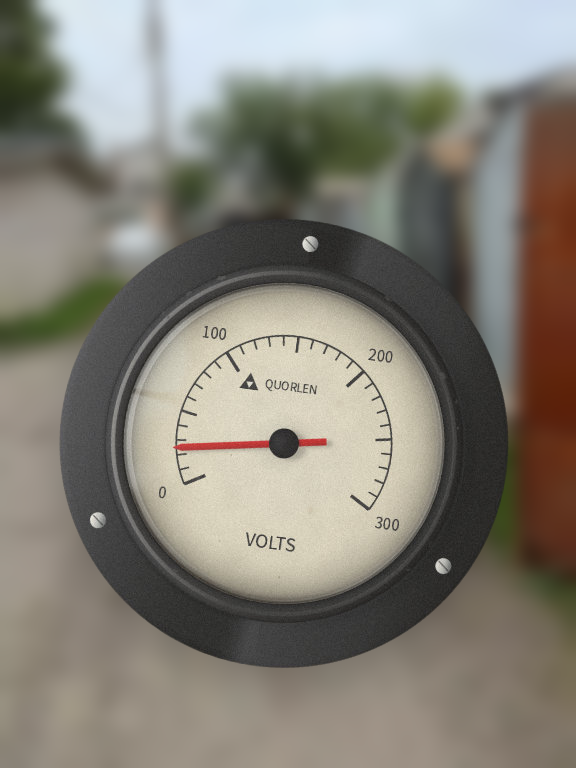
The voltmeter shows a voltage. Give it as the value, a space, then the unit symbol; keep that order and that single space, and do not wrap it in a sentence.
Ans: 25 V
